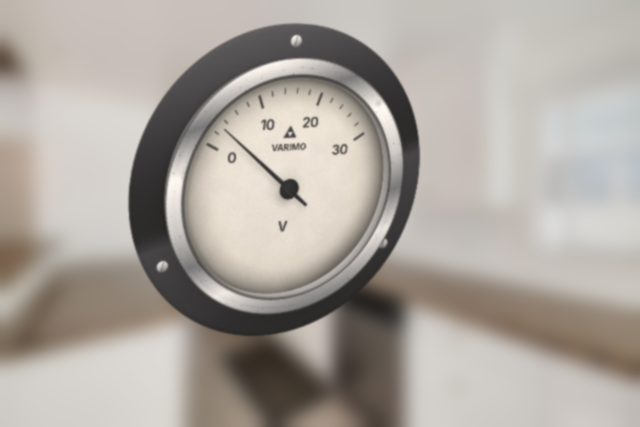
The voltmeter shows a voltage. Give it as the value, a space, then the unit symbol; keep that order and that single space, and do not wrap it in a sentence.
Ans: 3 V
